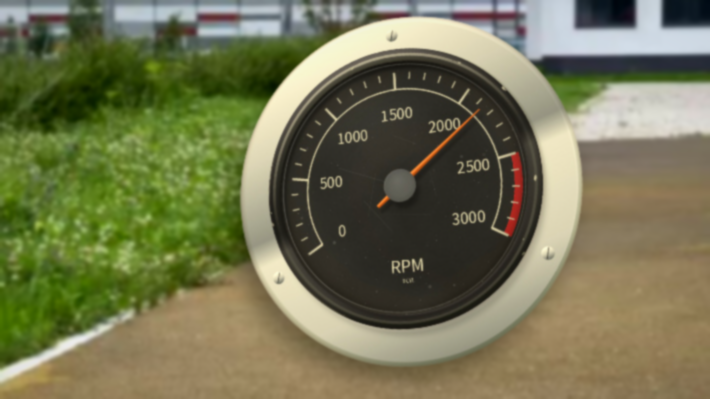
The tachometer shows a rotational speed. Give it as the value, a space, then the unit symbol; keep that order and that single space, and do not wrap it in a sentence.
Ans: 2150 rpm
